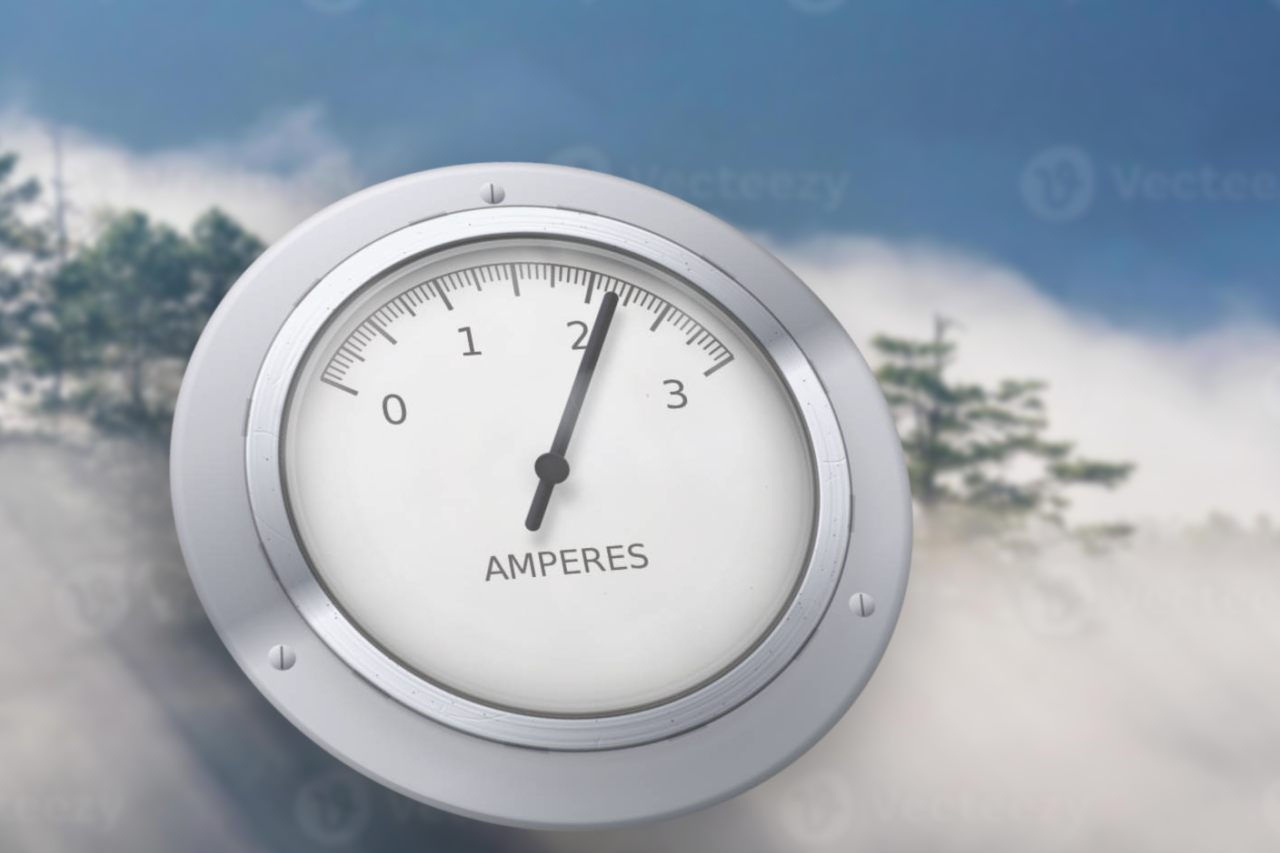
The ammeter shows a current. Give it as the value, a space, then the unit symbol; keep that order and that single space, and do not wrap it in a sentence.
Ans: 2.15 A
